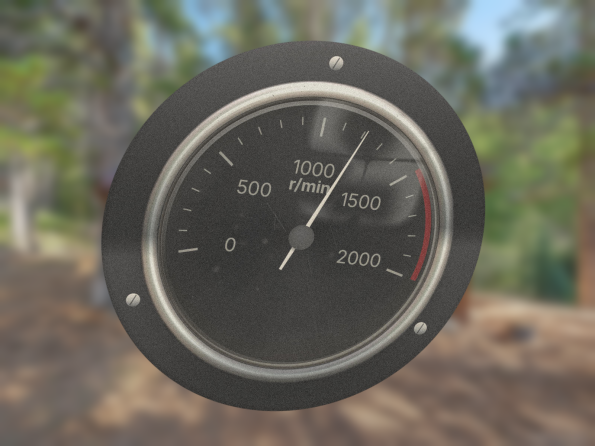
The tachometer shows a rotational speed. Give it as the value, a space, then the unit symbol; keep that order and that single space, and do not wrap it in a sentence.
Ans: 1200 rpm
